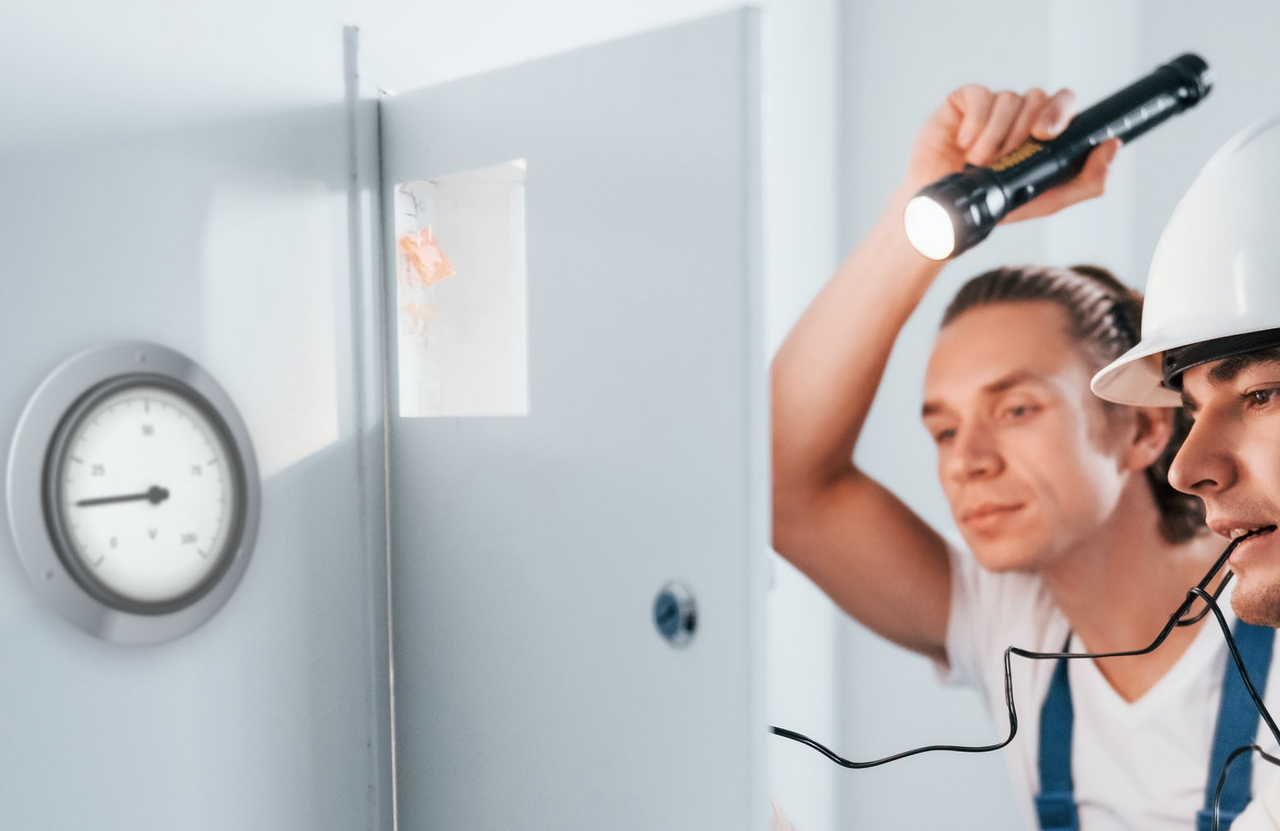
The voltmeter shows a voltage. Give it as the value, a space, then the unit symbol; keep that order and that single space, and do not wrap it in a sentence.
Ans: 15 V
